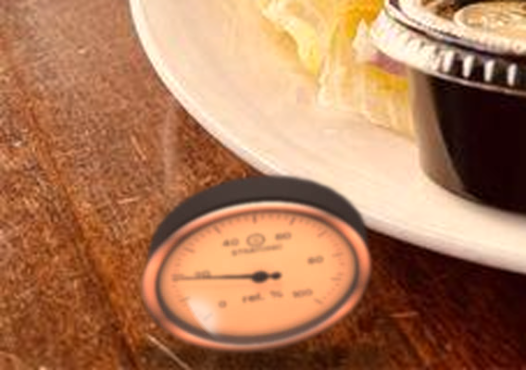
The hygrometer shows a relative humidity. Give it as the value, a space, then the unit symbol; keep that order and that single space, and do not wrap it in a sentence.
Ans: 20 %
